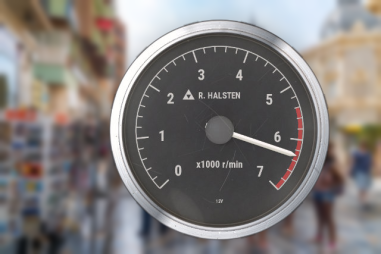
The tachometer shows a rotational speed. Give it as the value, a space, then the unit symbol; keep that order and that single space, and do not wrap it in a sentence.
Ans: 6300 rpm
